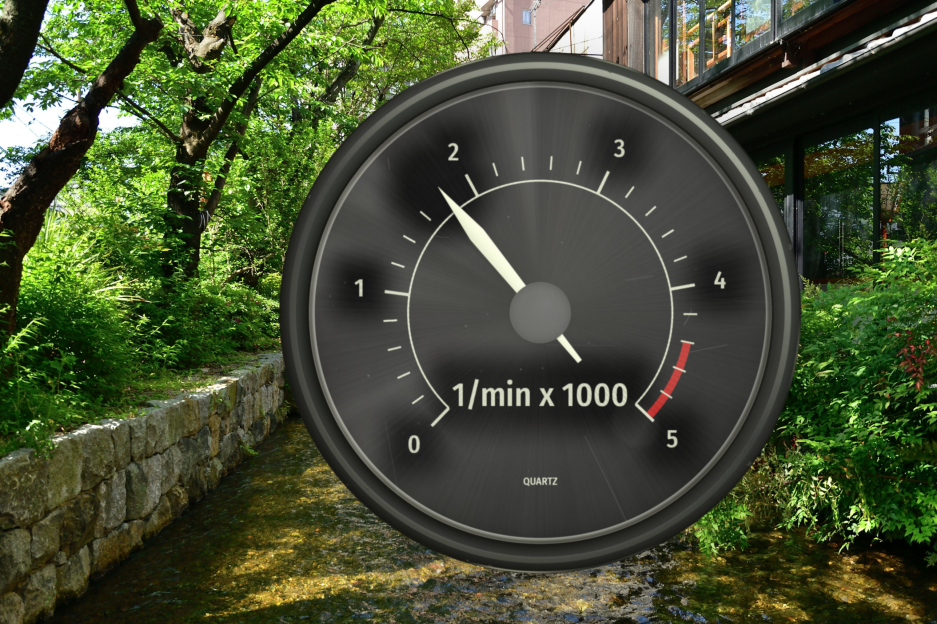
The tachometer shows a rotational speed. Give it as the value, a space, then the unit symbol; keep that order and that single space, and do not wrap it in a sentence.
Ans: 1800 rpm
